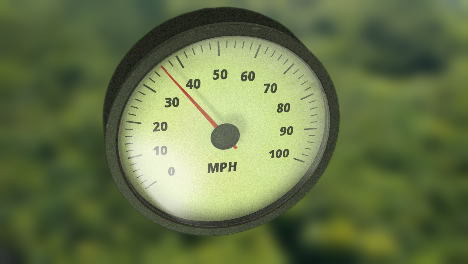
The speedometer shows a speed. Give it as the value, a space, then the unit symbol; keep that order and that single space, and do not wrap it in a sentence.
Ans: 36 mph
